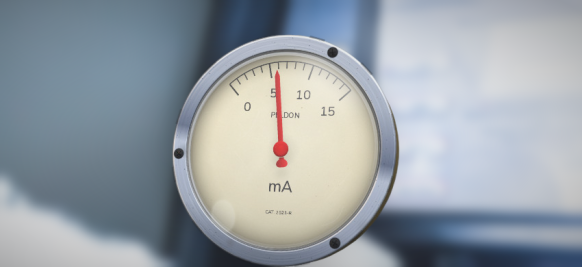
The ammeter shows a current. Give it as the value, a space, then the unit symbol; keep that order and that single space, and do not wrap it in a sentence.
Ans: 6 mA
